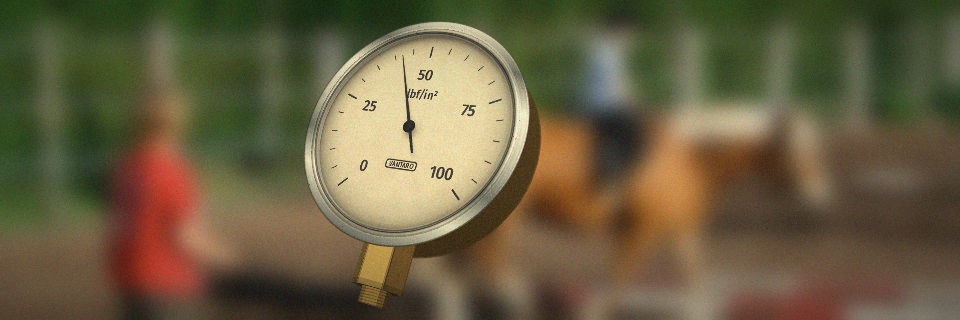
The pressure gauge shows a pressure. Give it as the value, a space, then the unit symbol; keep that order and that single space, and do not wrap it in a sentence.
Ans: 42.5 psi
